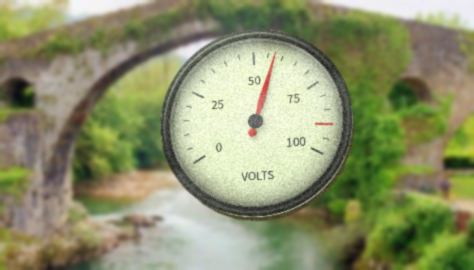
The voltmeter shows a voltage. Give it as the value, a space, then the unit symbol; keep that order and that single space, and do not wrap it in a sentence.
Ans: 57.5 V
